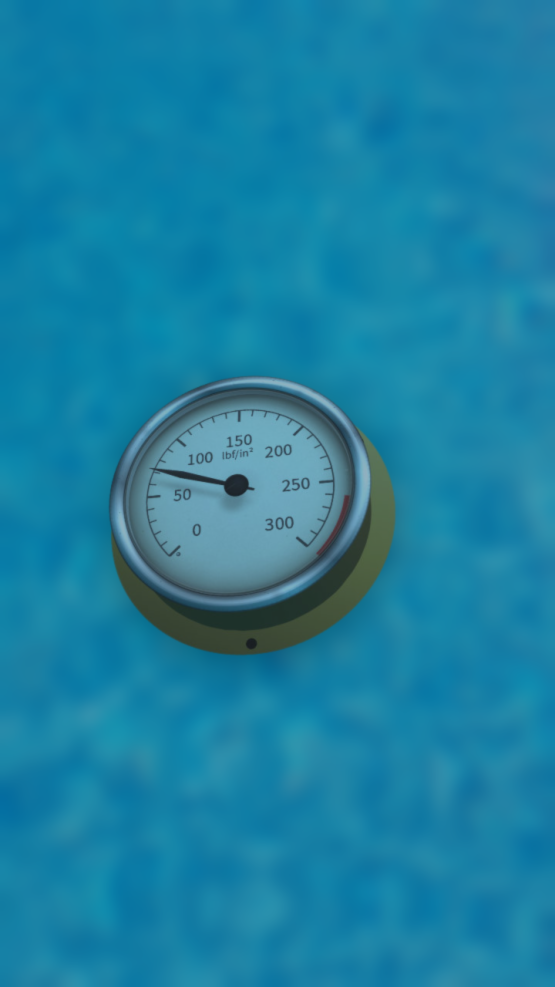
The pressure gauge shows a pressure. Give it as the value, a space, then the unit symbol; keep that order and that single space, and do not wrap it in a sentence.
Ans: 70 psi
